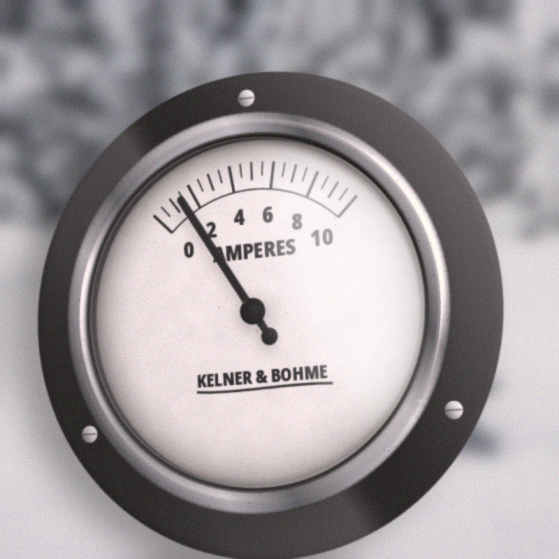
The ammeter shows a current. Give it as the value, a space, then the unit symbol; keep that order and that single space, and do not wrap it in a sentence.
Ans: 1.5 A
